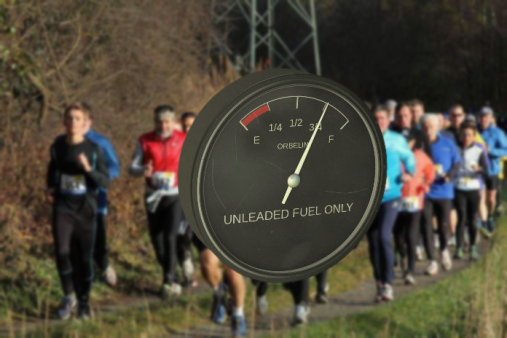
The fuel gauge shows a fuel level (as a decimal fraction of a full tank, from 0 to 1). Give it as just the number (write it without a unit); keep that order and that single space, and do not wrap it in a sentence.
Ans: 0.75
